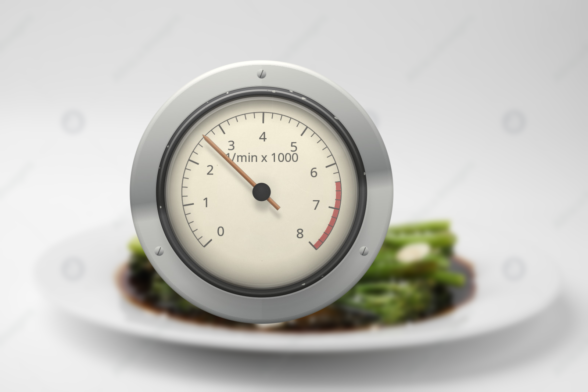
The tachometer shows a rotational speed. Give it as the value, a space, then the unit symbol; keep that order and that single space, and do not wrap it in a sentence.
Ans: 2600 rpm
